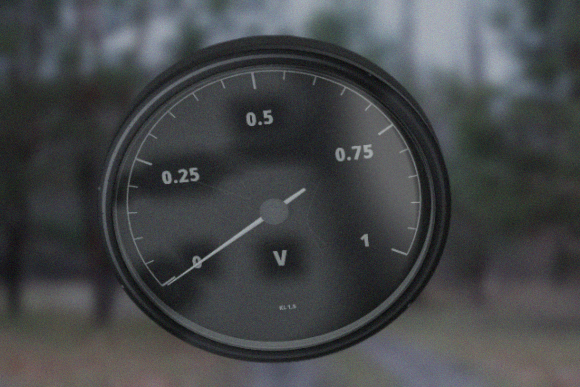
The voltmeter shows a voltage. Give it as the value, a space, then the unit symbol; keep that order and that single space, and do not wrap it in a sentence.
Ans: 0 V
